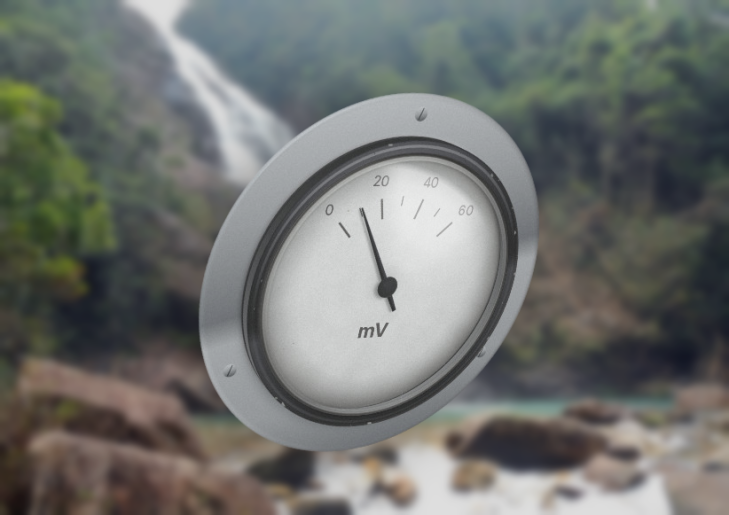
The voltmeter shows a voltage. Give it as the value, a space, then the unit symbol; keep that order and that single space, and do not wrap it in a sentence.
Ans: 10 mV
